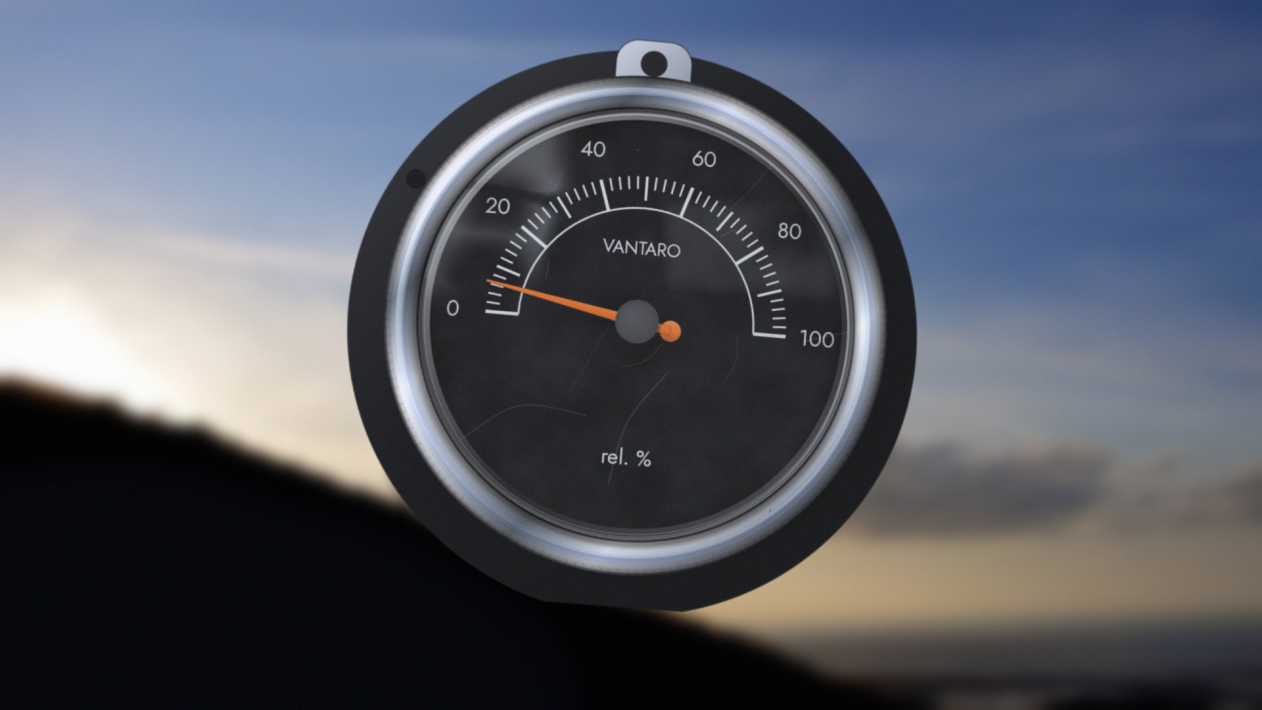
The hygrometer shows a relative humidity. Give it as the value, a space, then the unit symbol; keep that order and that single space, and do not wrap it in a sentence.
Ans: 6 %
